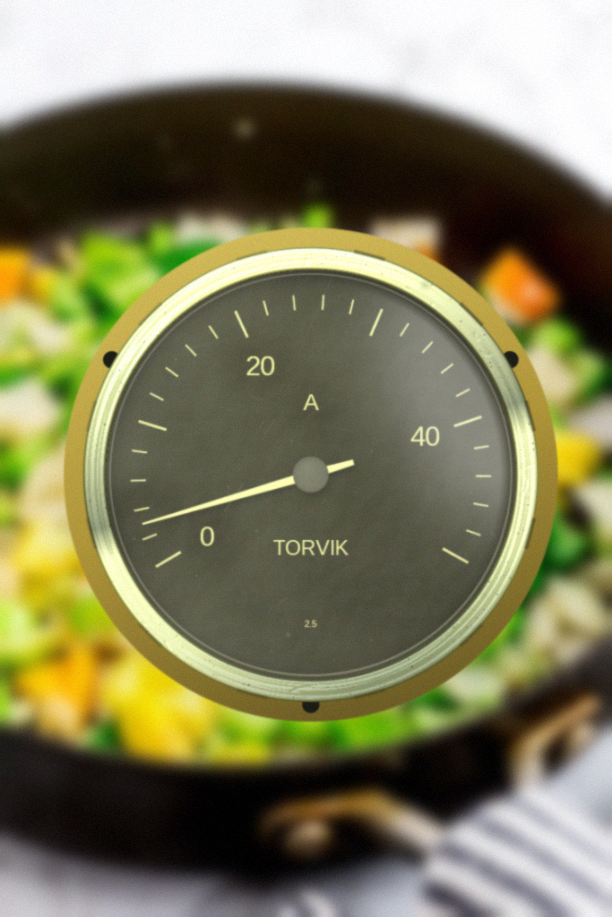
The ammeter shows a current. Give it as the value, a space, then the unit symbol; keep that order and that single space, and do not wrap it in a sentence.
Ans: 3 A
